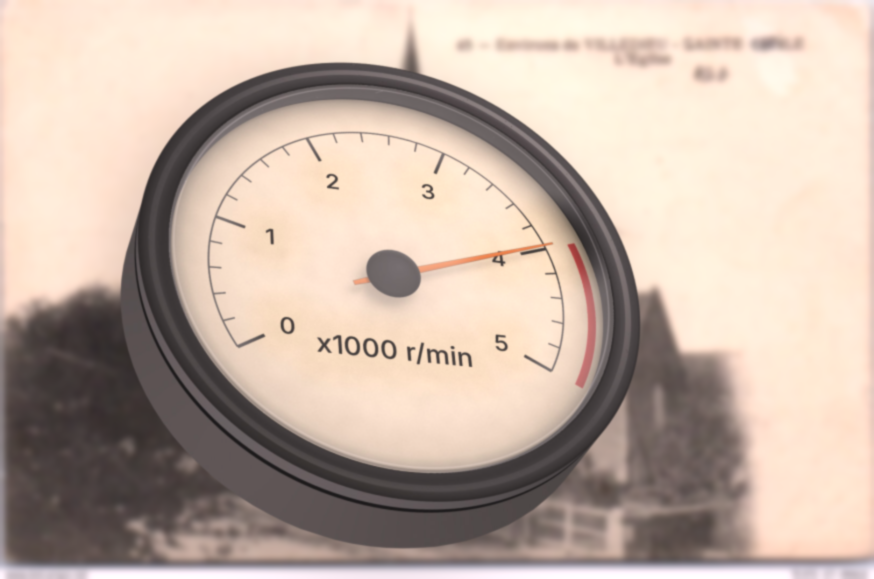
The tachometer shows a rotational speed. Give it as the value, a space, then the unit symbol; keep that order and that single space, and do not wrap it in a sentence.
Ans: 4000 rpm
